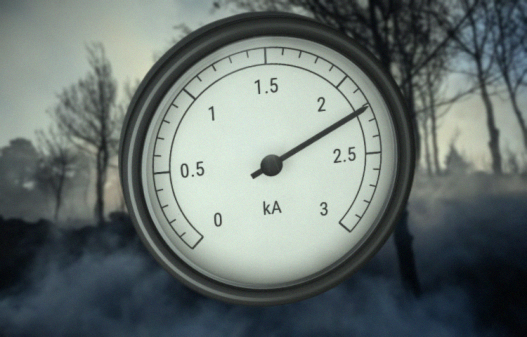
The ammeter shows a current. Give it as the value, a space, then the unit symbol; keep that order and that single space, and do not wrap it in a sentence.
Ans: 2.2 kA
